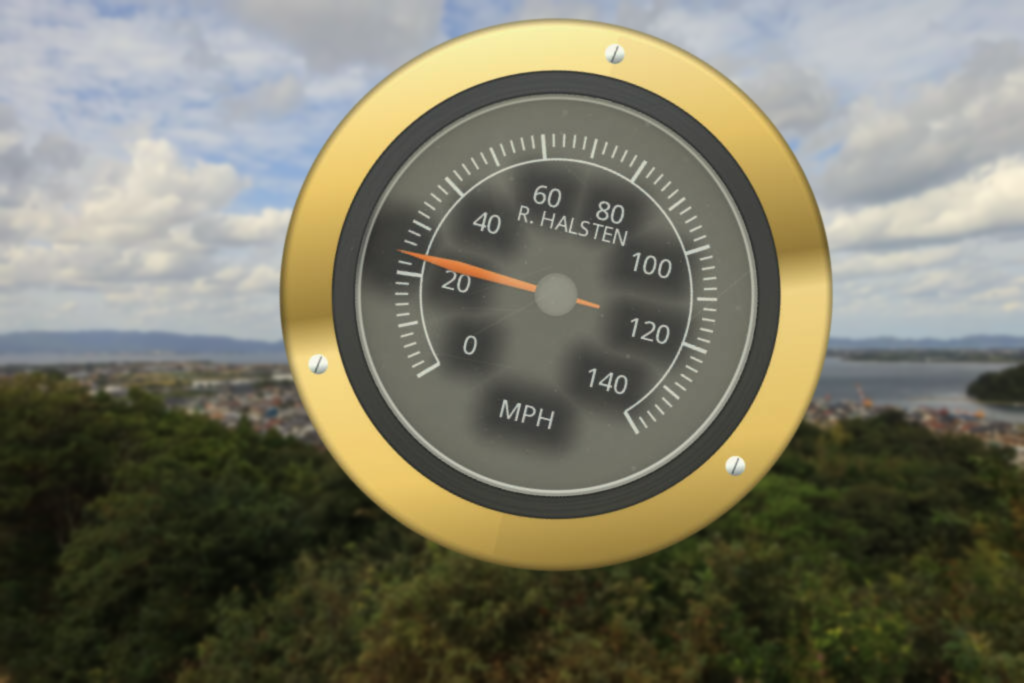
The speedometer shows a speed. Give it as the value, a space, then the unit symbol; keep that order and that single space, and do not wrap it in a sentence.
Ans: 24 mph
